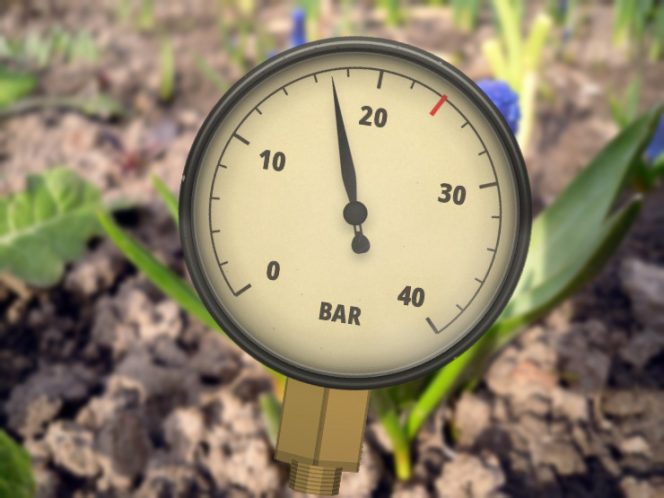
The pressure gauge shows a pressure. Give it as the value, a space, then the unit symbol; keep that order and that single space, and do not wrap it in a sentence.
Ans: 17 bar
